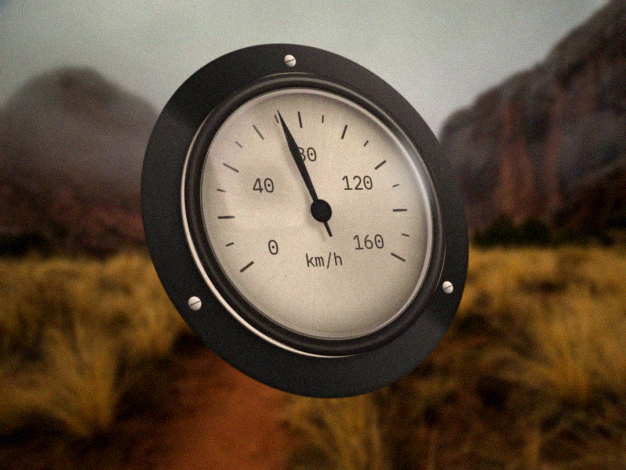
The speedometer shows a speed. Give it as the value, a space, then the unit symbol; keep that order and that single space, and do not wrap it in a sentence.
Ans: 70 km/h
